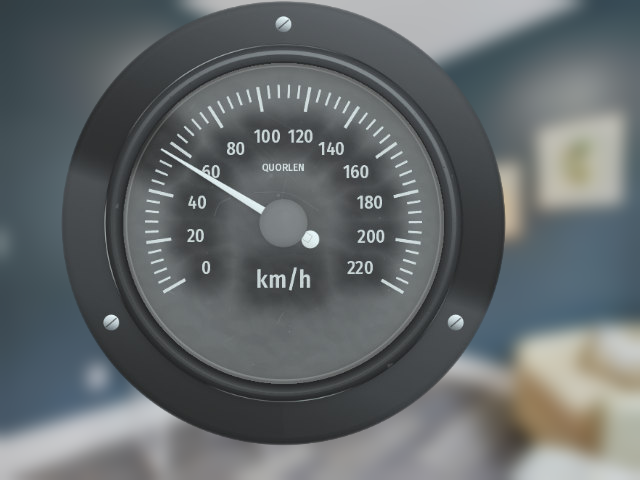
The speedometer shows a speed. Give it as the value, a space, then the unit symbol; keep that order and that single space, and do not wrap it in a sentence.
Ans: 56 km/h
